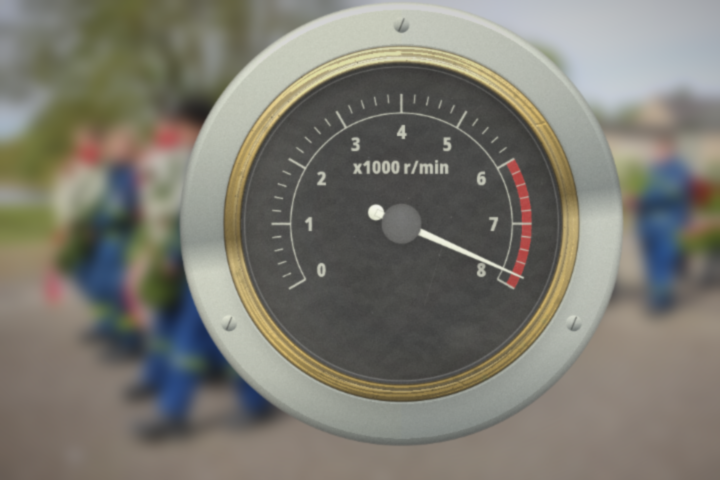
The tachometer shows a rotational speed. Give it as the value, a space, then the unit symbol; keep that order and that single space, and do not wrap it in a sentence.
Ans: 7800 rpm
